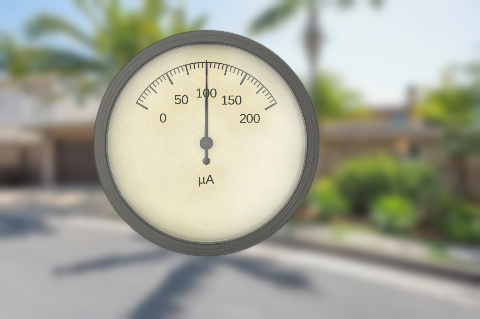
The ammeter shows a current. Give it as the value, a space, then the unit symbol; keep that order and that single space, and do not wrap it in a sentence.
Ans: 100 µA
